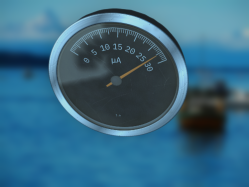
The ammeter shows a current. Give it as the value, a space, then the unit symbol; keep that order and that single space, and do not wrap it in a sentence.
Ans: 27.5 µA
